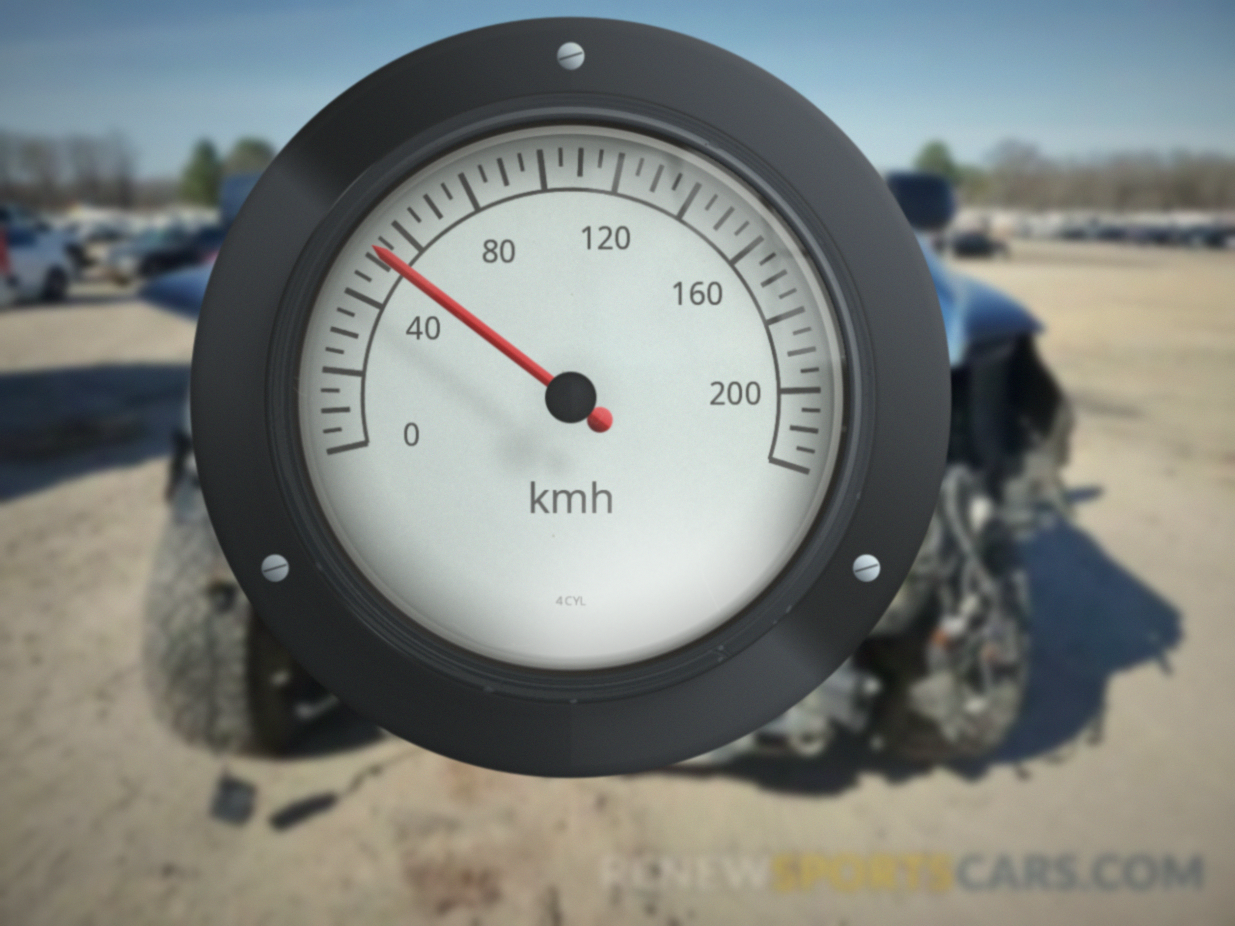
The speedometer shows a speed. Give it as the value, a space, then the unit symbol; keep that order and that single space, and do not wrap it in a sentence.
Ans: 52.5 km/h
